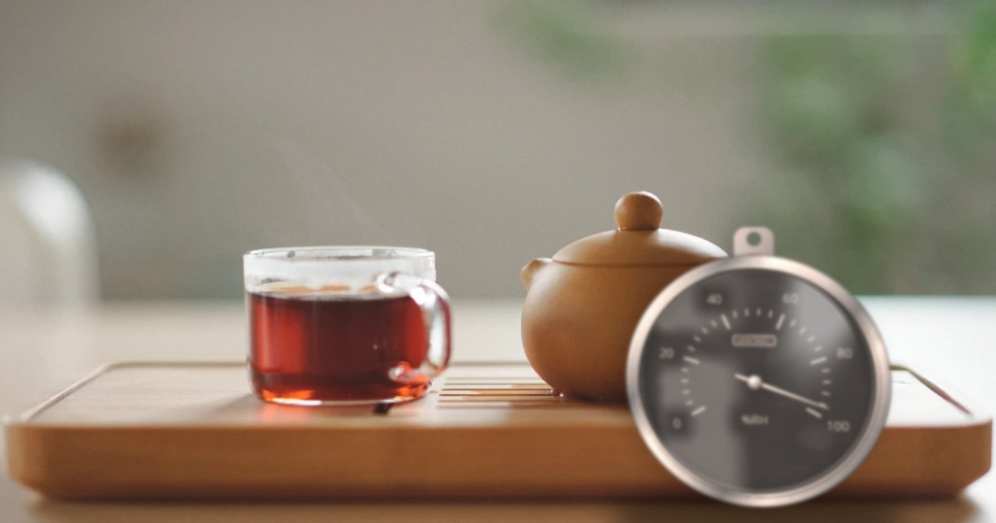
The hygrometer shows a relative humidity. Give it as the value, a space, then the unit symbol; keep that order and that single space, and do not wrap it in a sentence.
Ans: 96 %
